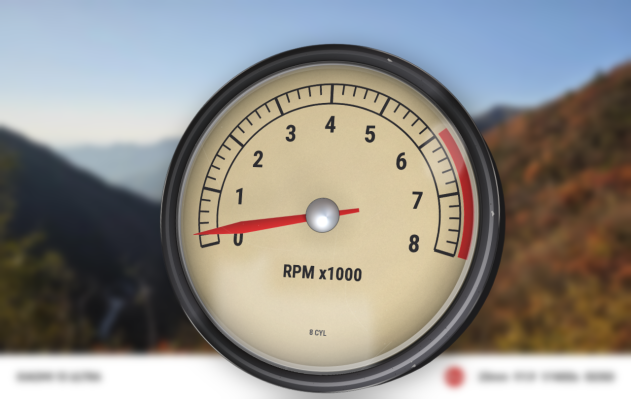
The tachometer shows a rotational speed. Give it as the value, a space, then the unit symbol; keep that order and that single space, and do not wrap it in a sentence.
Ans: 200 rpm
